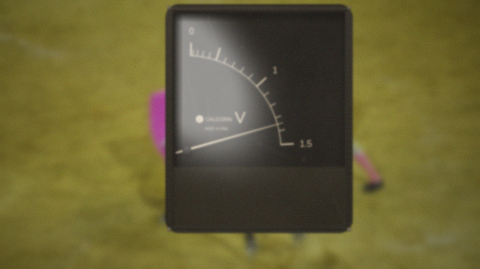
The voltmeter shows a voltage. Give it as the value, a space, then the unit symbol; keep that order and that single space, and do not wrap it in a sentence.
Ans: 1.35 V
